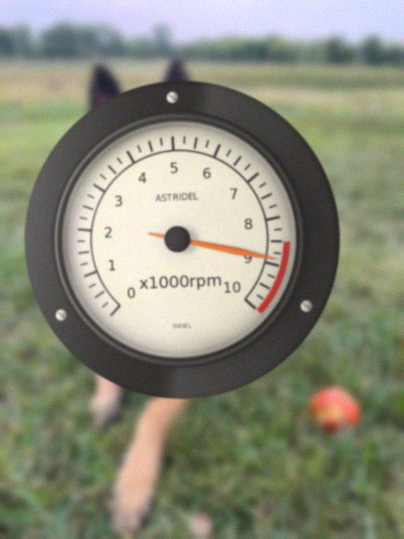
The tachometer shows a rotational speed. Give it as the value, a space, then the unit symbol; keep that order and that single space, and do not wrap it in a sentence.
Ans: 8875 rpm
